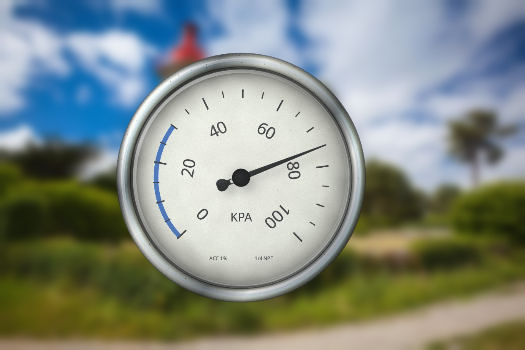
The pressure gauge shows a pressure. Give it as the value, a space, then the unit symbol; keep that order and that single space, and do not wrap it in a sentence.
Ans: 75 kPa
